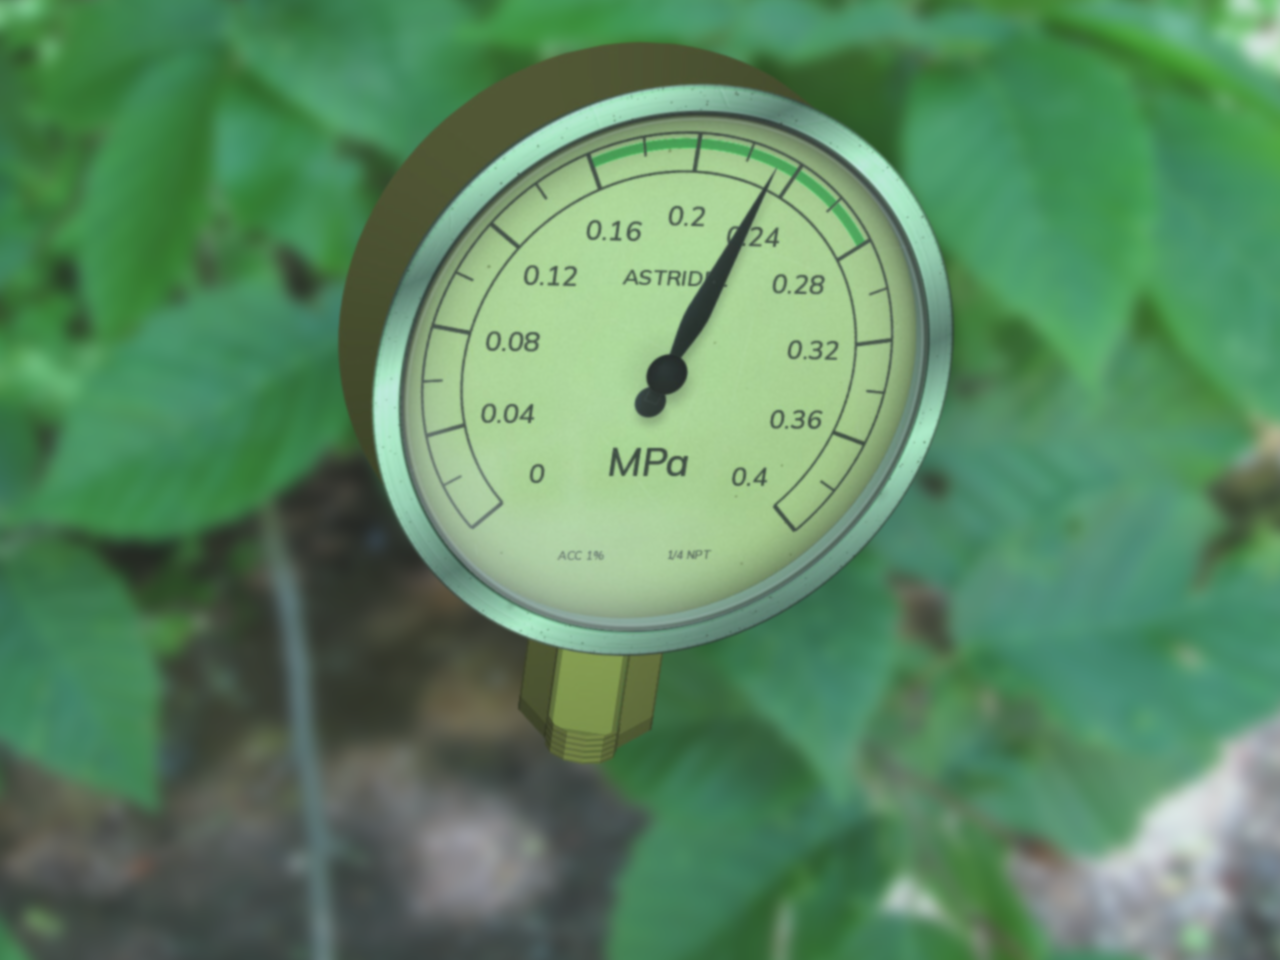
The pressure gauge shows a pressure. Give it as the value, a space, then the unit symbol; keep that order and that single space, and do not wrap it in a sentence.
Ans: 0.23 MPa
